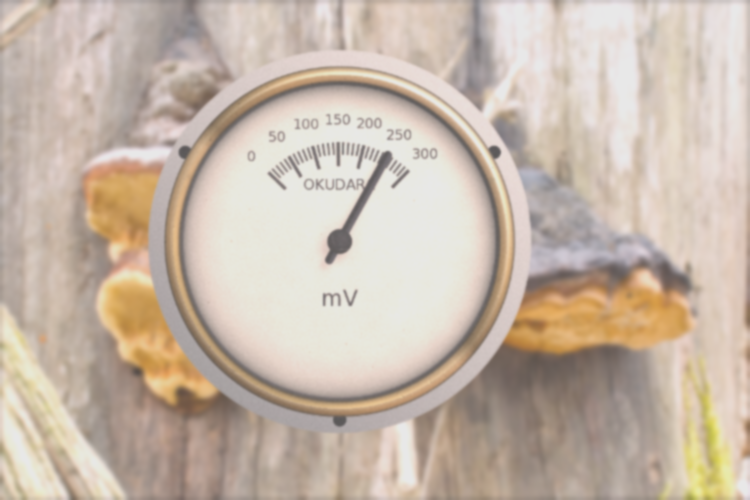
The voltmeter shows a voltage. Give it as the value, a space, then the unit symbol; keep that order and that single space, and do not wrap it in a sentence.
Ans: 250 mV
